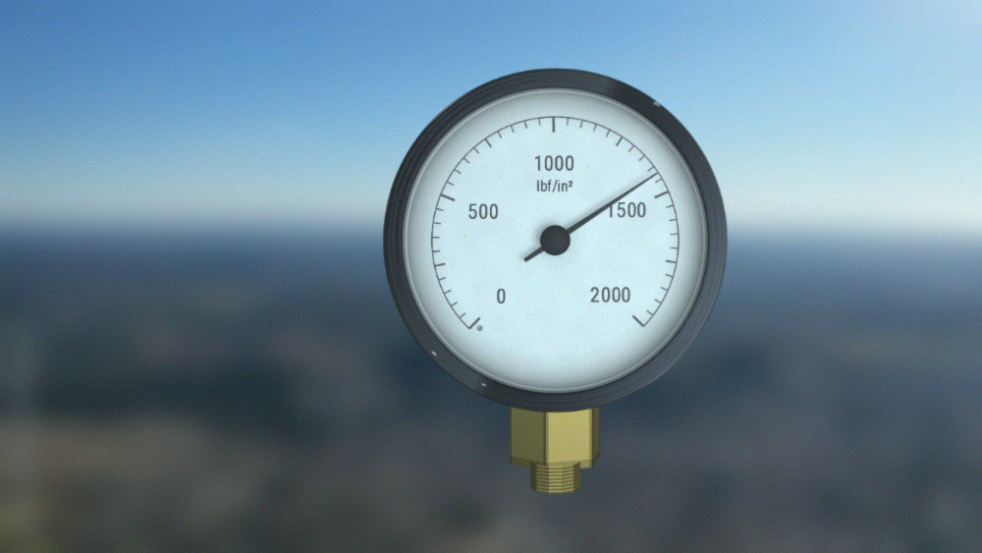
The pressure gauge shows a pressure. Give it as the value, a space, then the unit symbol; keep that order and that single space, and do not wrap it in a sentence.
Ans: 1425 psi
